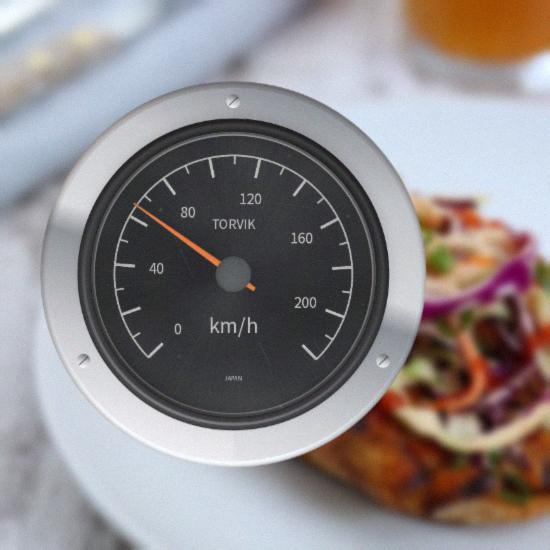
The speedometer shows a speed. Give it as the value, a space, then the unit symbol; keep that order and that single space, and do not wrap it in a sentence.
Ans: 65 km/h
